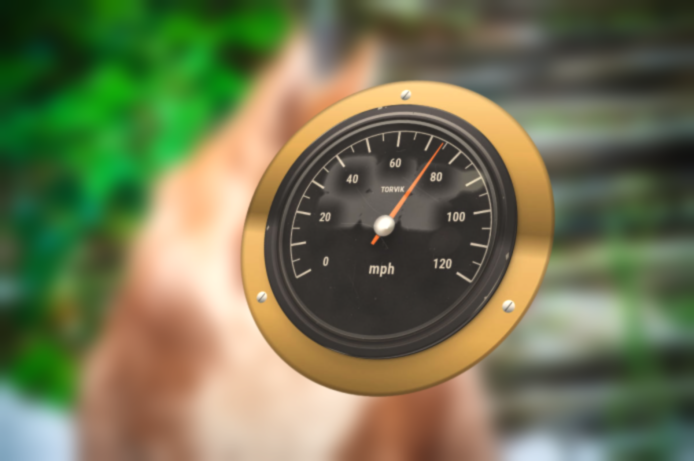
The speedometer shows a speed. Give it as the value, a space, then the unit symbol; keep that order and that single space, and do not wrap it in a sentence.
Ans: 75 mph
